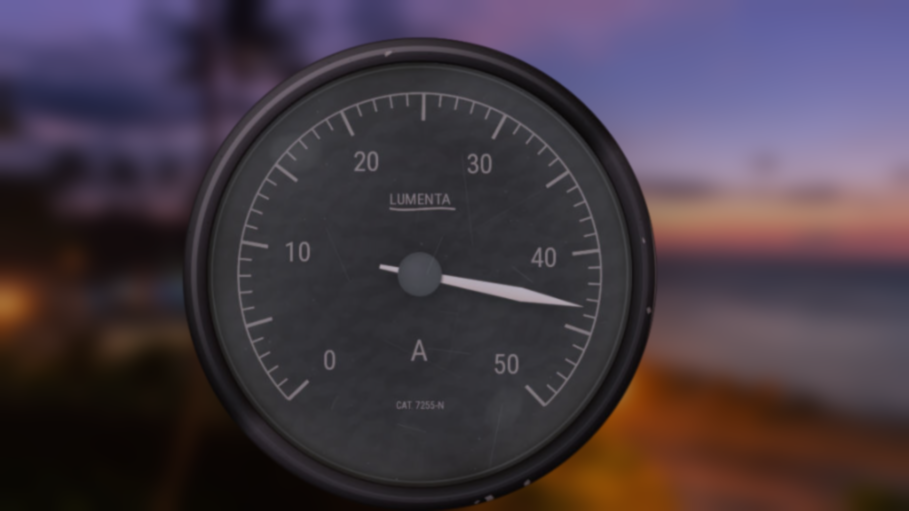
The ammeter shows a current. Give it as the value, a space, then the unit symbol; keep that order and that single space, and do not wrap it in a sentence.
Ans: 43.5 A
